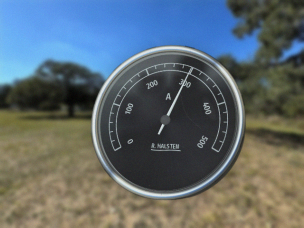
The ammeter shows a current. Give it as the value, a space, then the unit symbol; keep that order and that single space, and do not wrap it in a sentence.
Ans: 300 A
